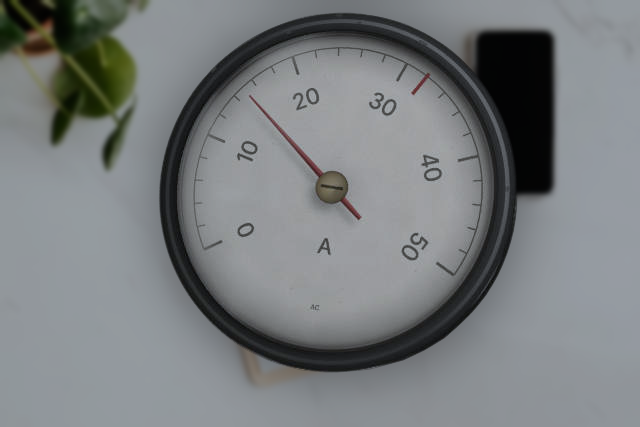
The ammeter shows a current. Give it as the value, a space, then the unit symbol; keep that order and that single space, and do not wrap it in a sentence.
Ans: 15 A
